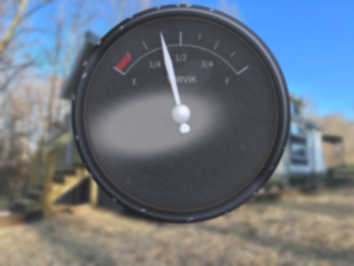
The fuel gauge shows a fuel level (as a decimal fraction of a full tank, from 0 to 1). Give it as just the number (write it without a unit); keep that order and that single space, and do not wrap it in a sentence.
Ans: 0.375
